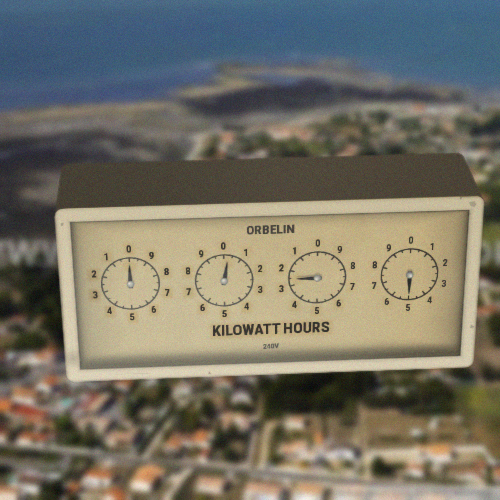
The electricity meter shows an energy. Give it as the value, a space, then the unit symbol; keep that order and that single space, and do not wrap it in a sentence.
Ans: 25 kWh
